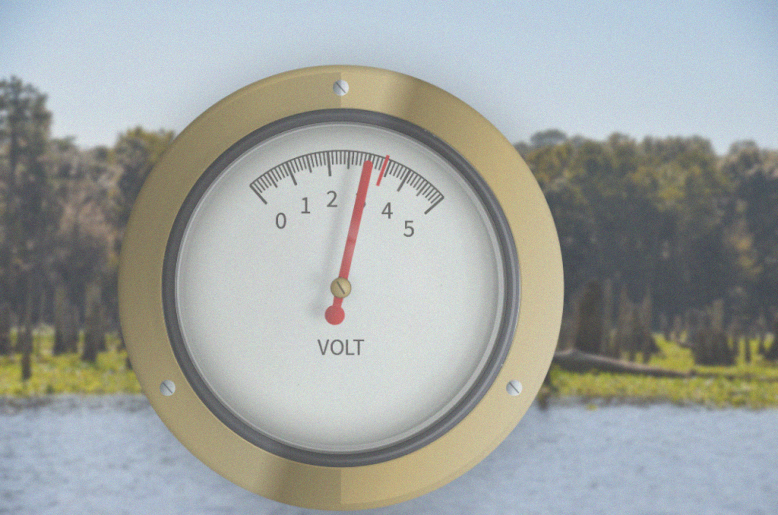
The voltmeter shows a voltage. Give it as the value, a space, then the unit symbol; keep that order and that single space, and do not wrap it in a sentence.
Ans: 3 V
